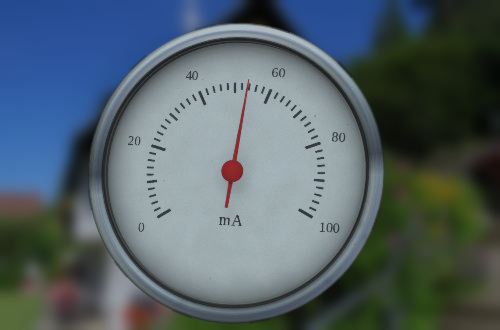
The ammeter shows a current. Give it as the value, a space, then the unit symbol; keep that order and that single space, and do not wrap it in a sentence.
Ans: 54 mA
